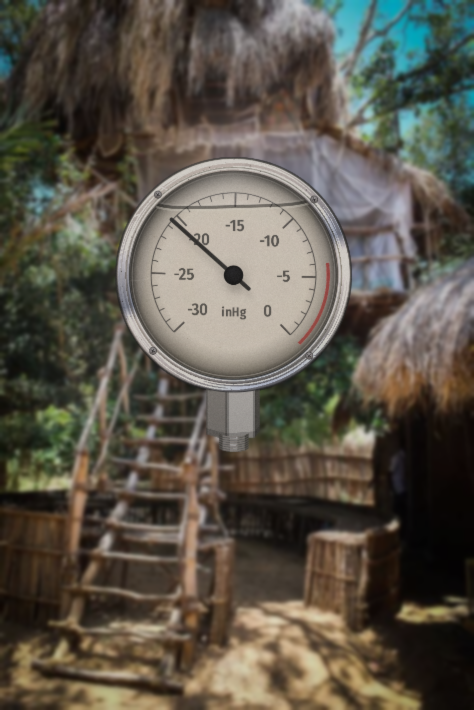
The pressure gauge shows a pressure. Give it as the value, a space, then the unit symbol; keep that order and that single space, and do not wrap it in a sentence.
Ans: -20.5 inHg
